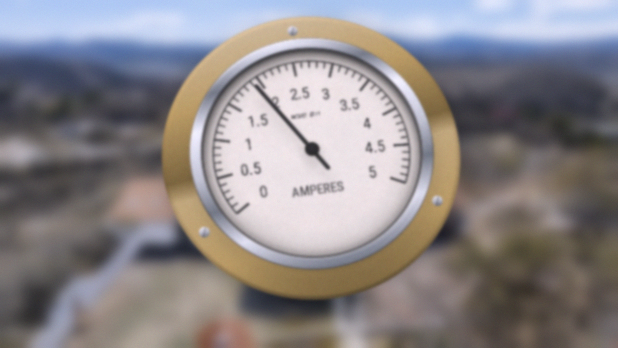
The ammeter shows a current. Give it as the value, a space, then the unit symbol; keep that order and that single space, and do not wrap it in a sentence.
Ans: 1.9 A
